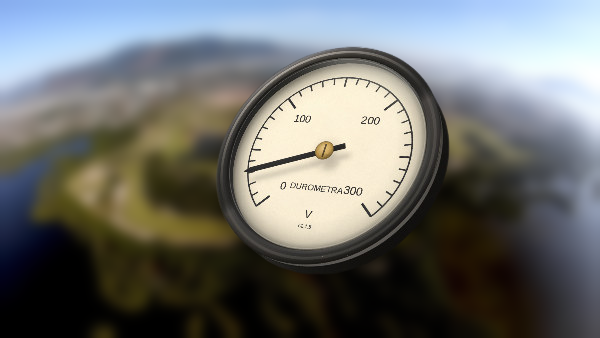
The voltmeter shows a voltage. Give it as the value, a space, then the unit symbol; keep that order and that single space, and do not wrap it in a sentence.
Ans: 30 V
